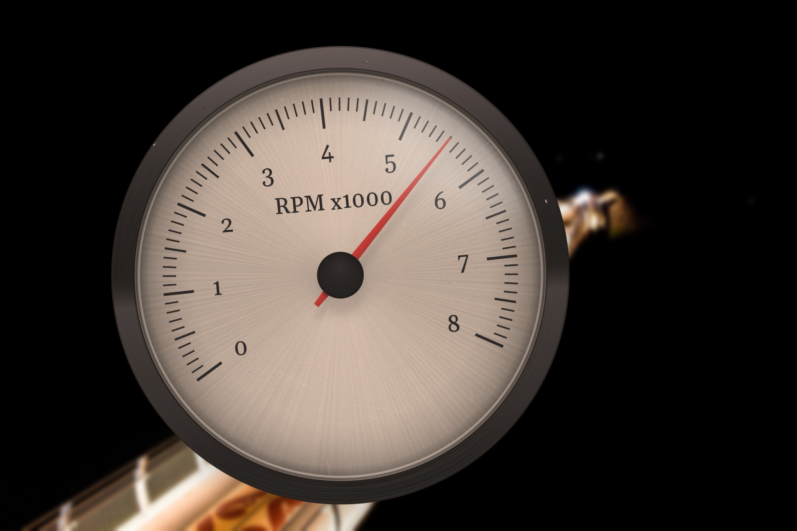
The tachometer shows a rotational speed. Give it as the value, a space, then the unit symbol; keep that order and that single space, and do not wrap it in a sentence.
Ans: 5500 rpm
